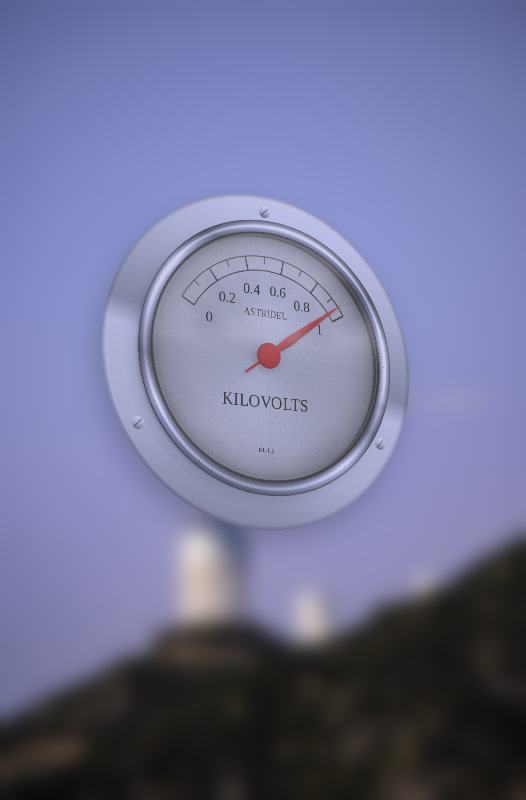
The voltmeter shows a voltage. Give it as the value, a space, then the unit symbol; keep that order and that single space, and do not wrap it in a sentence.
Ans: 0.95 kV
